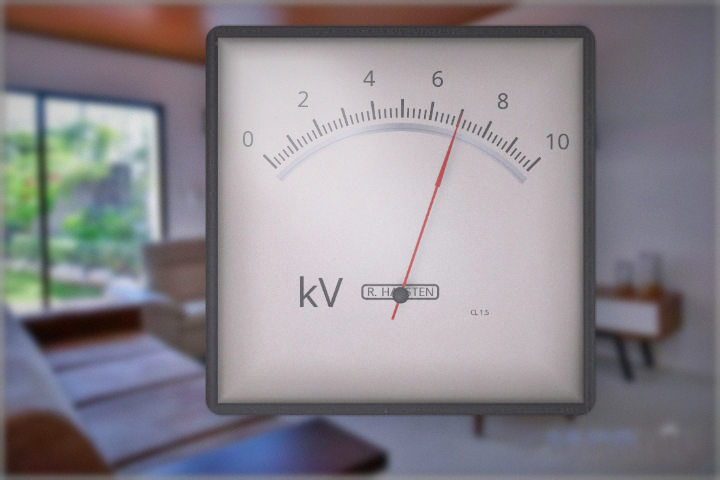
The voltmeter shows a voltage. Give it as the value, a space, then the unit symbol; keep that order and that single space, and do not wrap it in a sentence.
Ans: 7 kV
